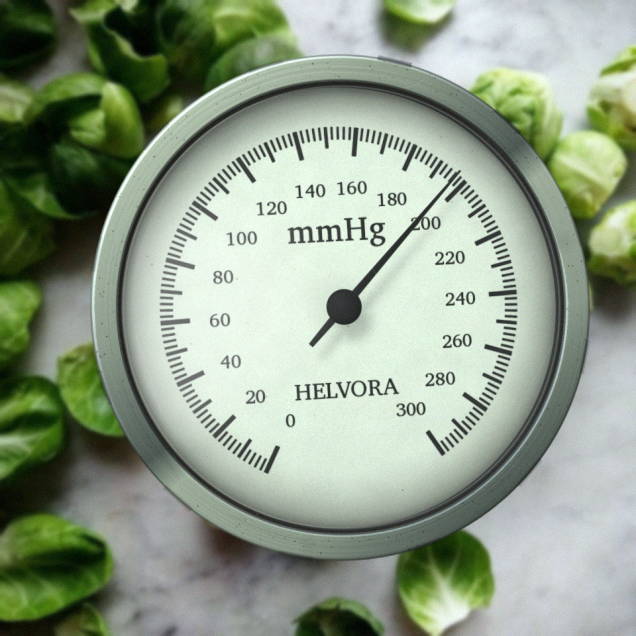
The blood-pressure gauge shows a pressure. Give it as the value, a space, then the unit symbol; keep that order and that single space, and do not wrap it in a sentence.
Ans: 196 mmHg
